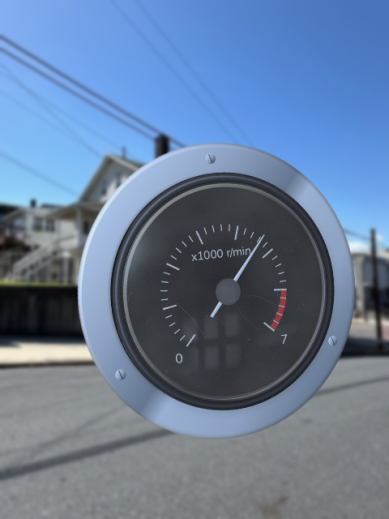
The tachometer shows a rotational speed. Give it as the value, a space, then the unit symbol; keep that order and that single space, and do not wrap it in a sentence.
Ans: 4600 rpm
